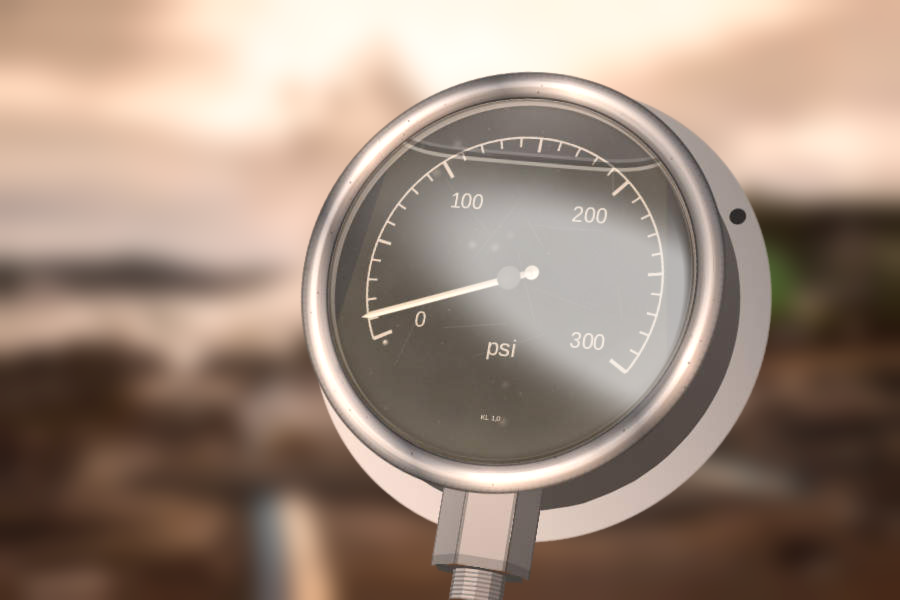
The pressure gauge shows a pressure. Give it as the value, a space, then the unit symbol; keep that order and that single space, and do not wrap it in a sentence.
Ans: 10 psi
